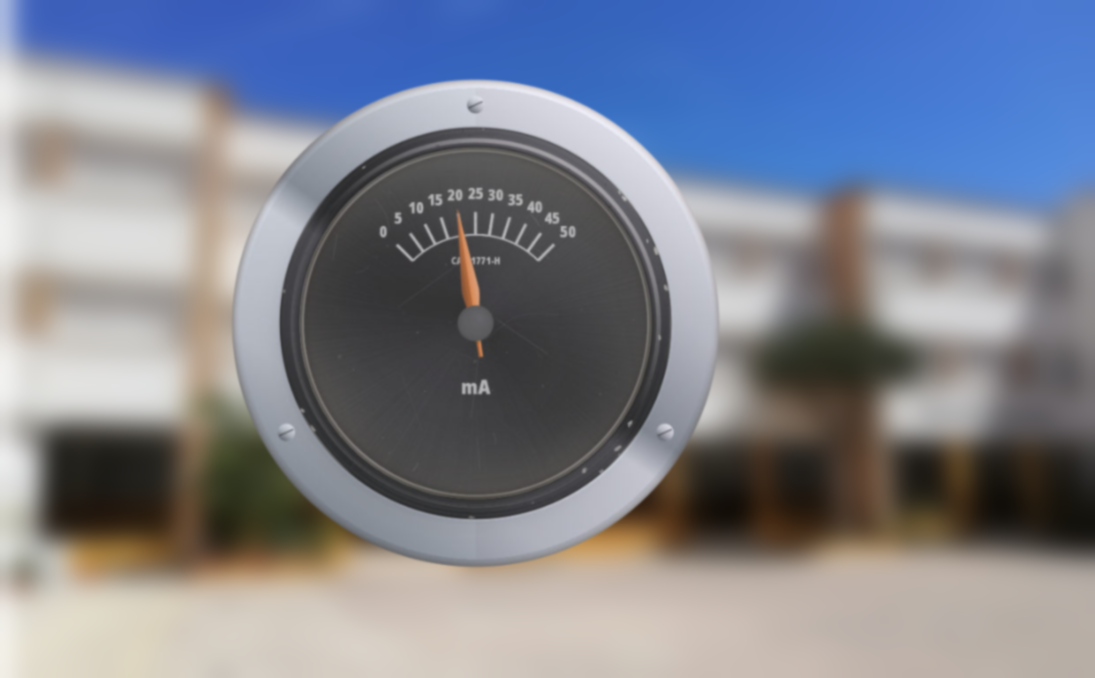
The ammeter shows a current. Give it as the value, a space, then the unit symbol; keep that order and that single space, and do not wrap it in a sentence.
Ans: 20 mA
